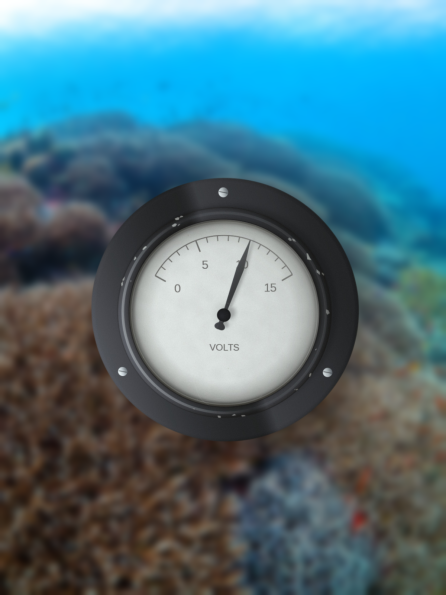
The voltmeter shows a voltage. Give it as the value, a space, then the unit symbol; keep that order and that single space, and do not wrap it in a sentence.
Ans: 10 V
